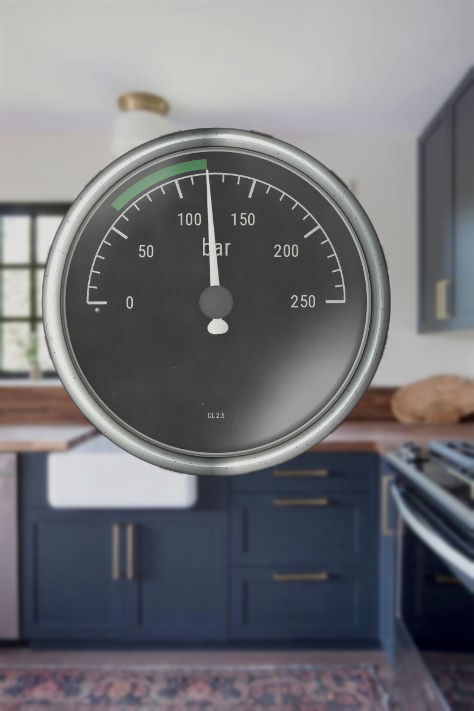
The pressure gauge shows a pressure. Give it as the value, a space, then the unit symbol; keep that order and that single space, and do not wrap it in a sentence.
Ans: 120 bar
